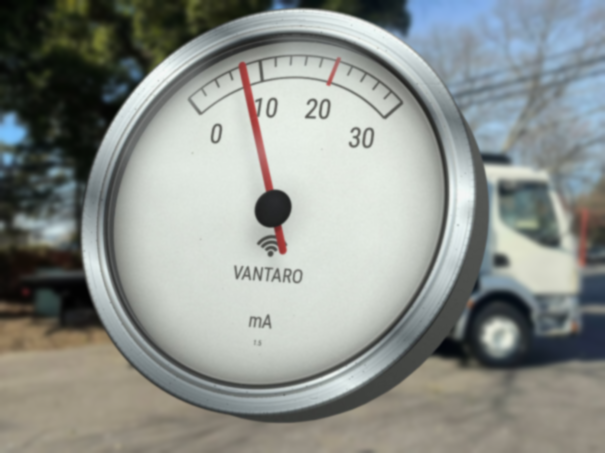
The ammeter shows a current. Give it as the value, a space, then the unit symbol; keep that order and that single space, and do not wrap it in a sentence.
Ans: 8 mA
